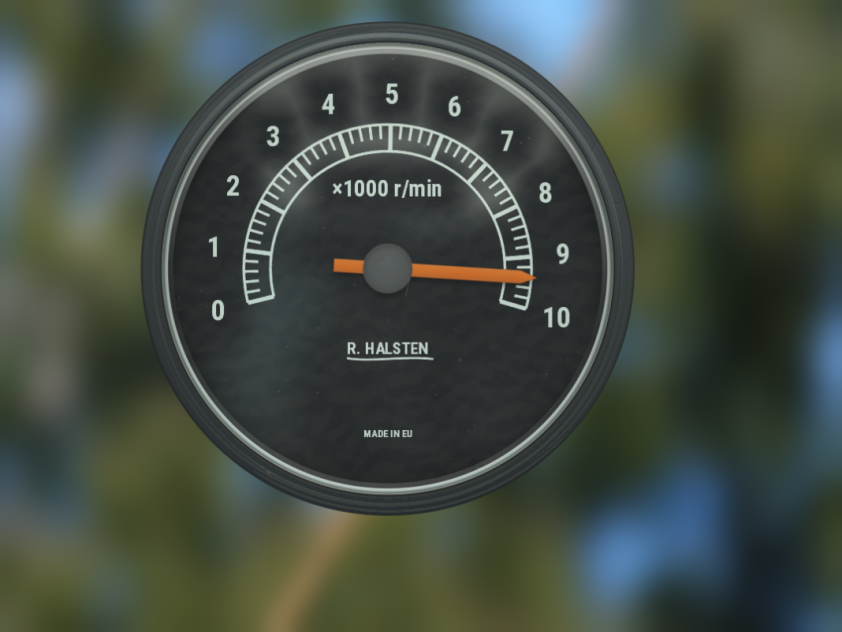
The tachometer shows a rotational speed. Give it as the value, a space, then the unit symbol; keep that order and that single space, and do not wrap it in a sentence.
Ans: 9400 rpm
